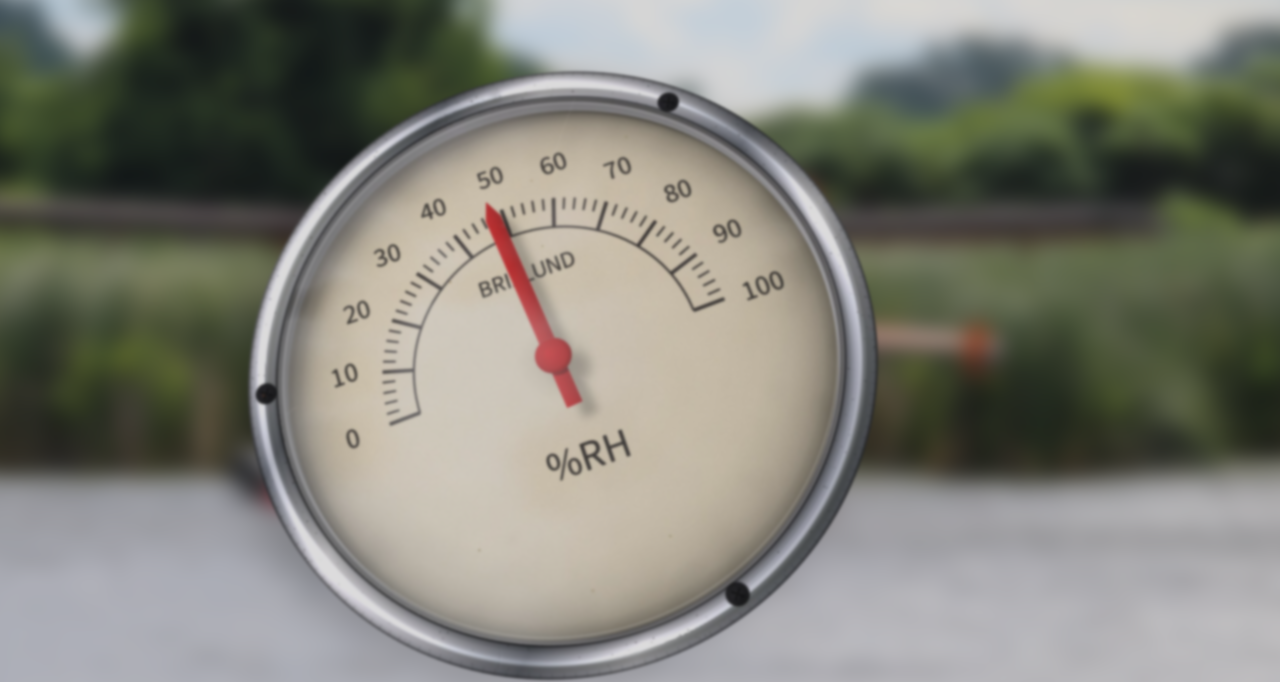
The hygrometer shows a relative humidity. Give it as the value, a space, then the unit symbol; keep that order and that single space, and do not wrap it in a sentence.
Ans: 48 %
